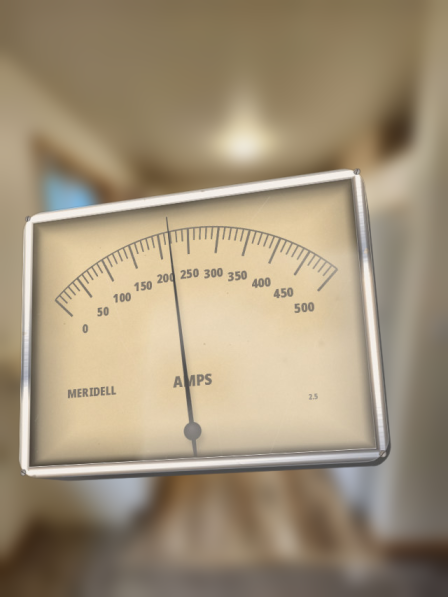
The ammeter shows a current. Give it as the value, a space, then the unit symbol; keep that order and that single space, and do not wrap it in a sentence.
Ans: 220 A
